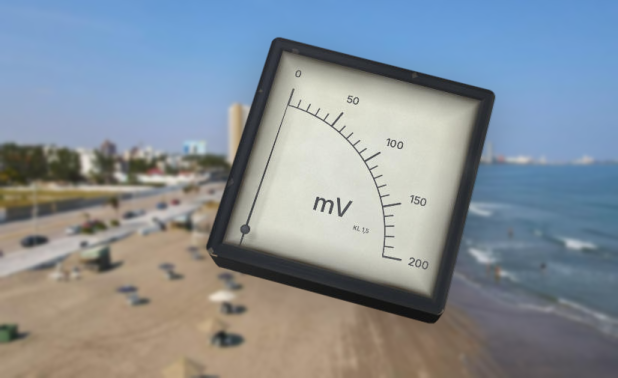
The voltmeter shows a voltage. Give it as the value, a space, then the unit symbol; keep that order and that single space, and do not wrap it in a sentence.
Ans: 0 mV
